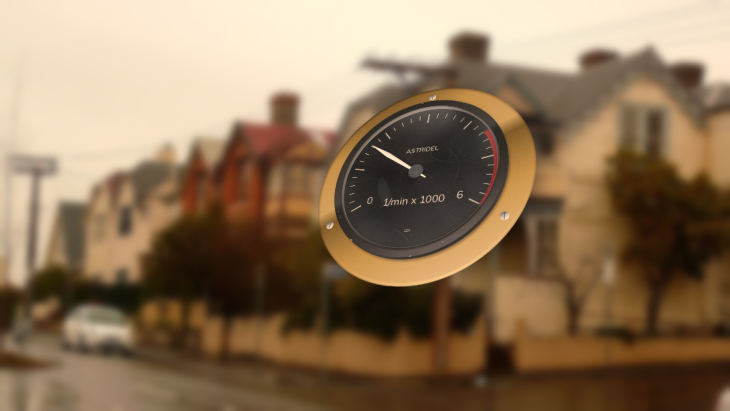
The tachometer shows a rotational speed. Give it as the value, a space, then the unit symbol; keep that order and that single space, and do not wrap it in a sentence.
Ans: 1600 rpm
